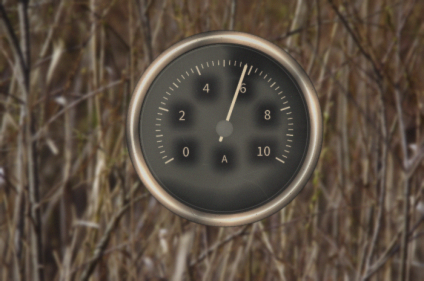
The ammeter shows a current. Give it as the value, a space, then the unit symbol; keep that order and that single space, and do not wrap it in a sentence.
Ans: 5.8 A
